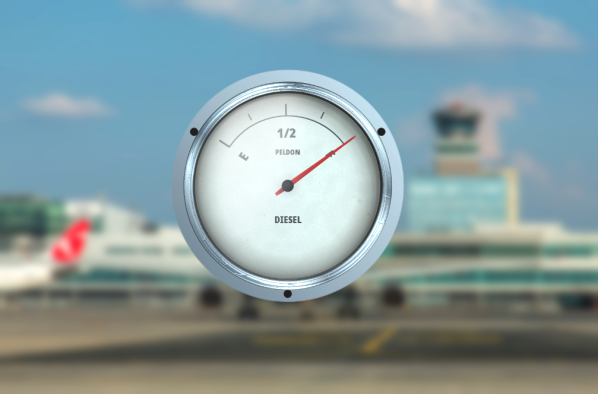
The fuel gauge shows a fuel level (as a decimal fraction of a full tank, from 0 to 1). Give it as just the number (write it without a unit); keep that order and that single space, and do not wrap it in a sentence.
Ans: 1
